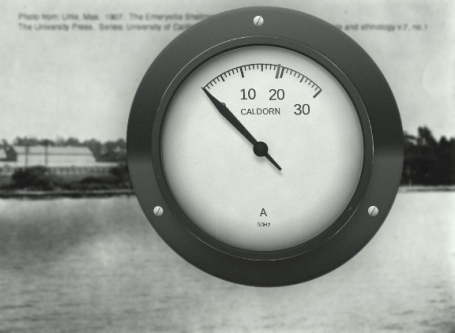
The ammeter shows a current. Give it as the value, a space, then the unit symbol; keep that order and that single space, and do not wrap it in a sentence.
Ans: 0 A
